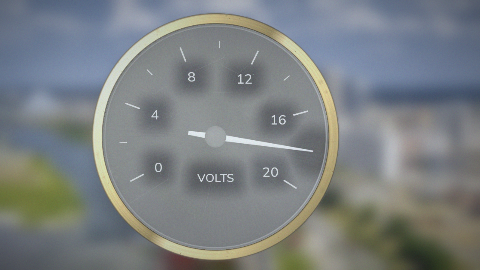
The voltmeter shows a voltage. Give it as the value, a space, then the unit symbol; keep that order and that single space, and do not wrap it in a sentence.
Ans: 18 V
